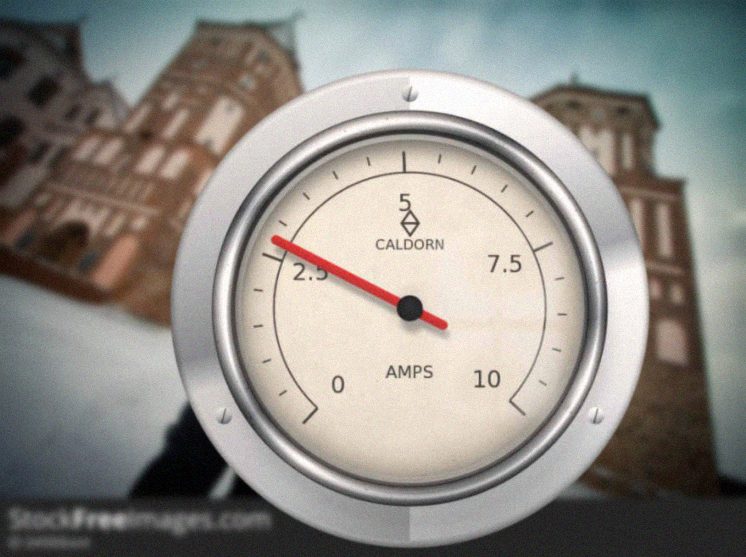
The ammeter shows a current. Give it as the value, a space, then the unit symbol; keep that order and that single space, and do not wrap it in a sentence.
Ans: 2.75 A
